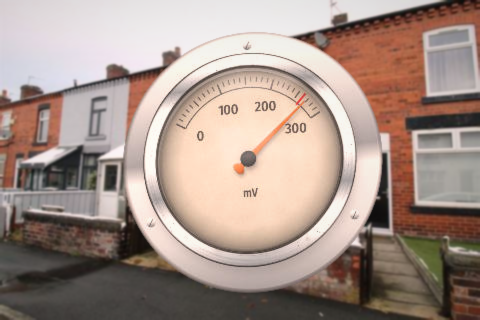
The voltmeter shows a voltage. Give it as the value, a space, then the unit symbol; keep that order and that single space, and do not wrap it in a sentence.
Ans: 270 mV
